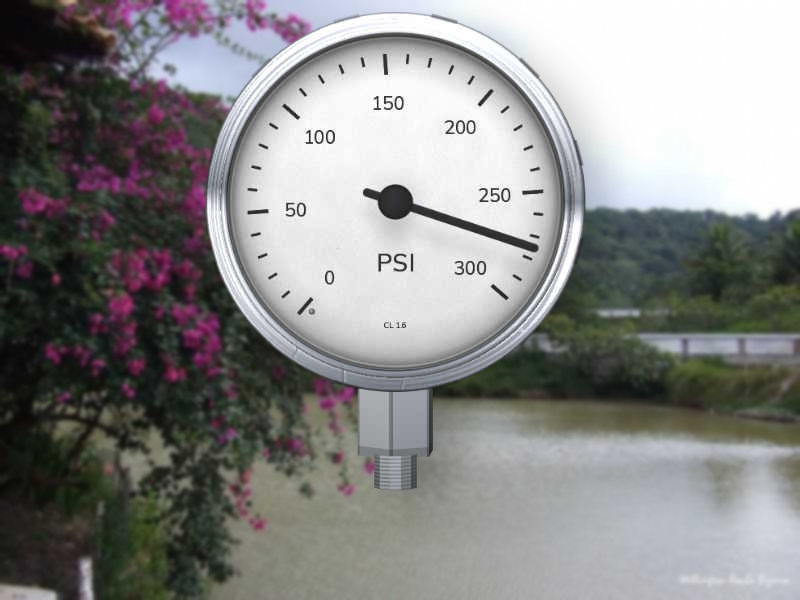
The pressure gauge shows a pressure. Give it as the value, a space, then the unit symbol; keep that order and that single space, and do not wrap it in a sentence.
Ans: 275 psi
